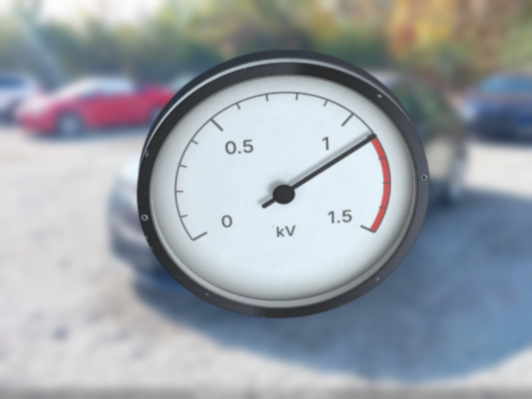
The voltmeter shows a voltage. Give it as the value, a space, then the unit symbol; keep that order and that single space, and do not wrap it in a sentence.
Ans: 1.1 kV
